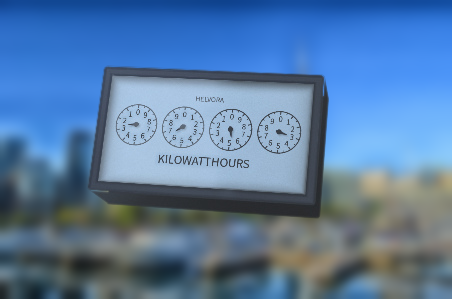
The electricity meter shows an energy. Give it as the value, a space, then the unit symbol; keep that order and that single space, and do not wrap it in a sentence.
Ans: 2653 kWh
